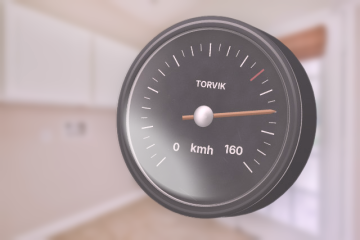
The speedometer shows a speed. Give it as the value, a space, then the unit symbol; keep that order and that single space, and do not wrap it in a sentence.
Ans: 130 km/h
